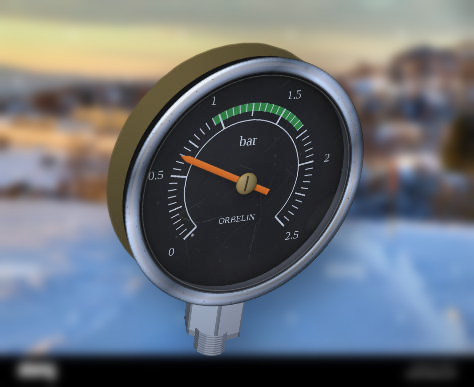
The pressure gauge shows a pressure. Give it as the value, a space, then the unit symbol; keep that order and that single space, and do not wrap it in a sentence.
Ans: 0.65 bar
